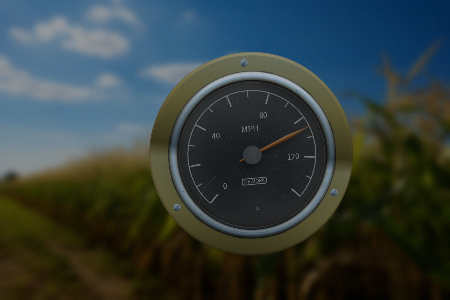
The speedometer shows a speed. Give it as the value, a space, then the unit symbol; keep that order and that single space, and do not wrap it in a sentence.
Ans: 105 mph
